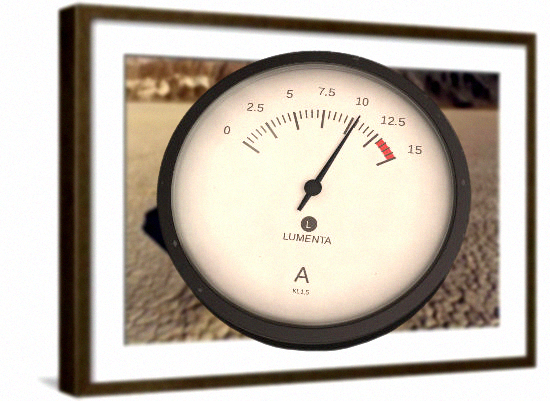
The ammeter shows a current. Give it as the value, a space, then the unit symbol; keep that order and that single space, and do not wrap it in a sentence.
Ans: 10.5 A
